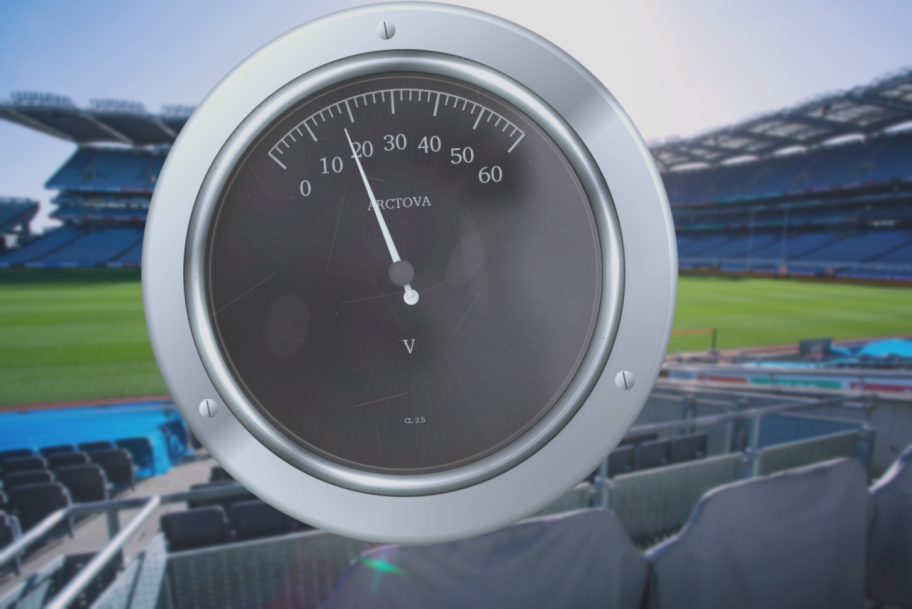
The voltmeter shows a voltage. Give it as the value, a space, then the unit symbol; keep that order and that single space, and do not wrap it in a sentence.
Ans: 18 V
